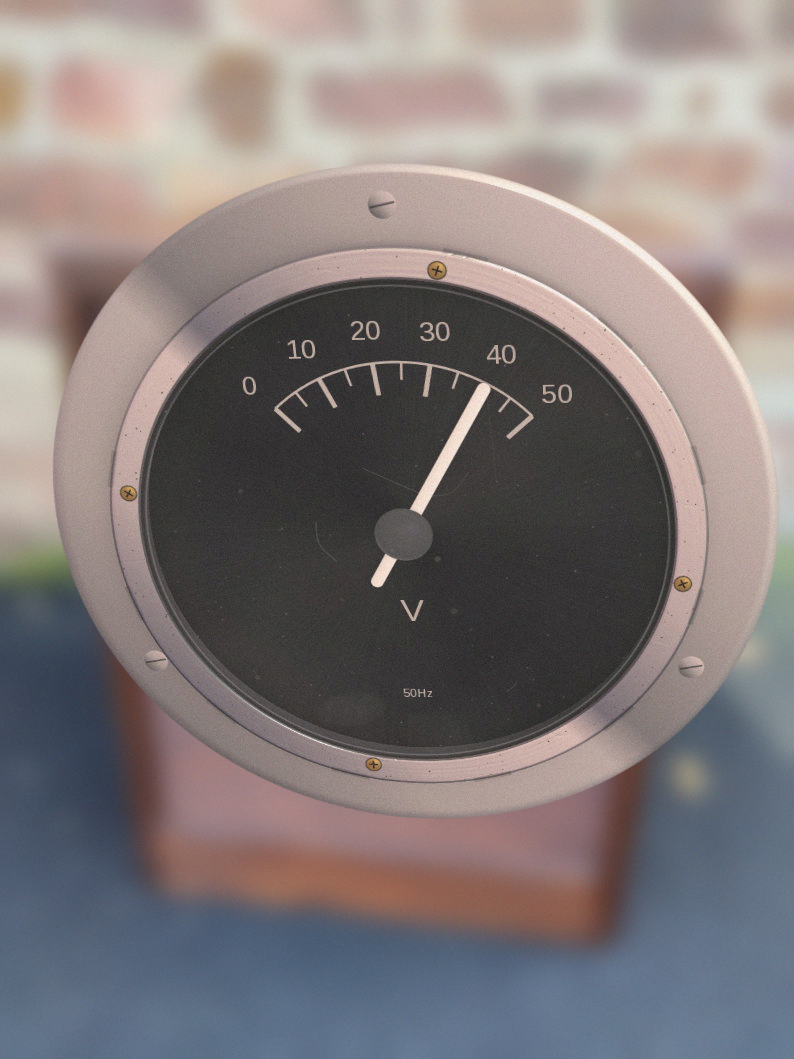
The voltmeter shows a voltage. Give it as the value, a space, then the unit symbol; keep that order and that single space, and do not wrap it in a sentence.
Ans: 40 V
